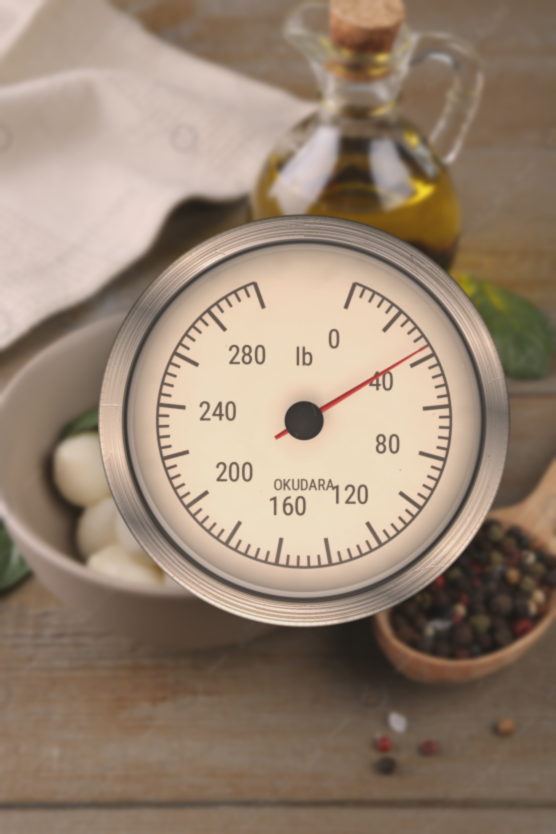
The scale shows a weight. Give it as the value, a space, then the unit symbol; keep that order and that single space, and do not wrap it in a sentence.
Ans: 36 lb
